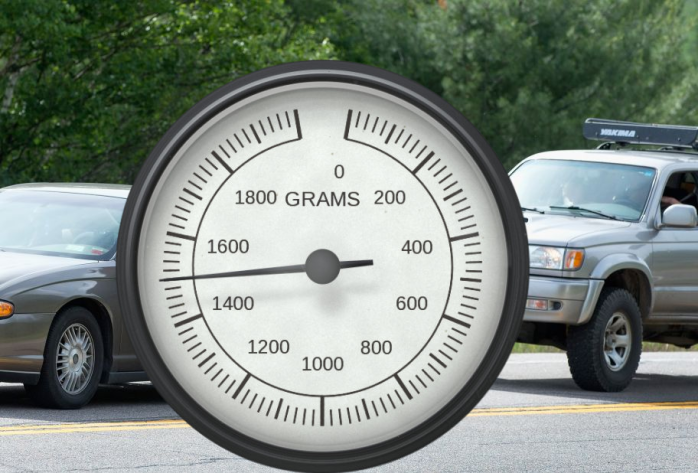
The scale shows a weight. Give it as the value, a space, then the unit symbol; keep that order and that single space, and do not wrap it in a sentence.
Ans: 1500 g
